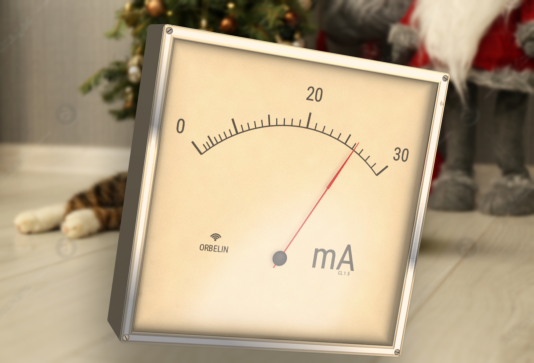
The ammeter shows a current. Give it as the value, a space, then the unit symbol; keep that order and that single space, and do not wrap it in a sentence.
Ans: 26 mA
